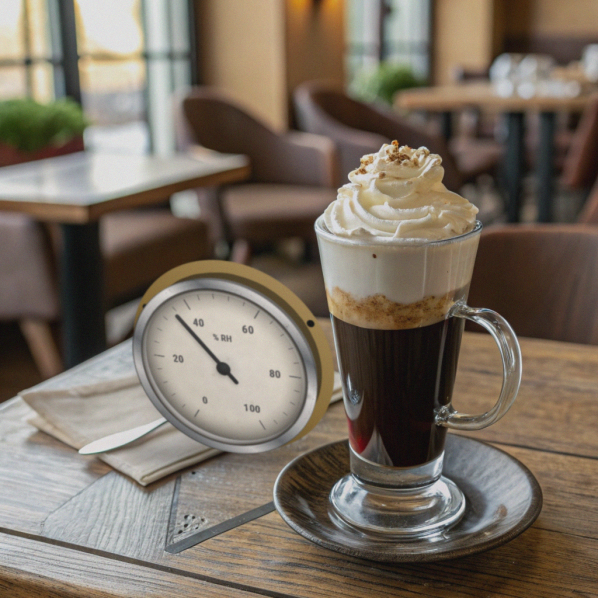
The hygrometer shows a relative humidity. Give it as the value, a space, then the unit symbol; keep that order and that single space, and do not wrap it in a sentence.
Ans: 36 %
